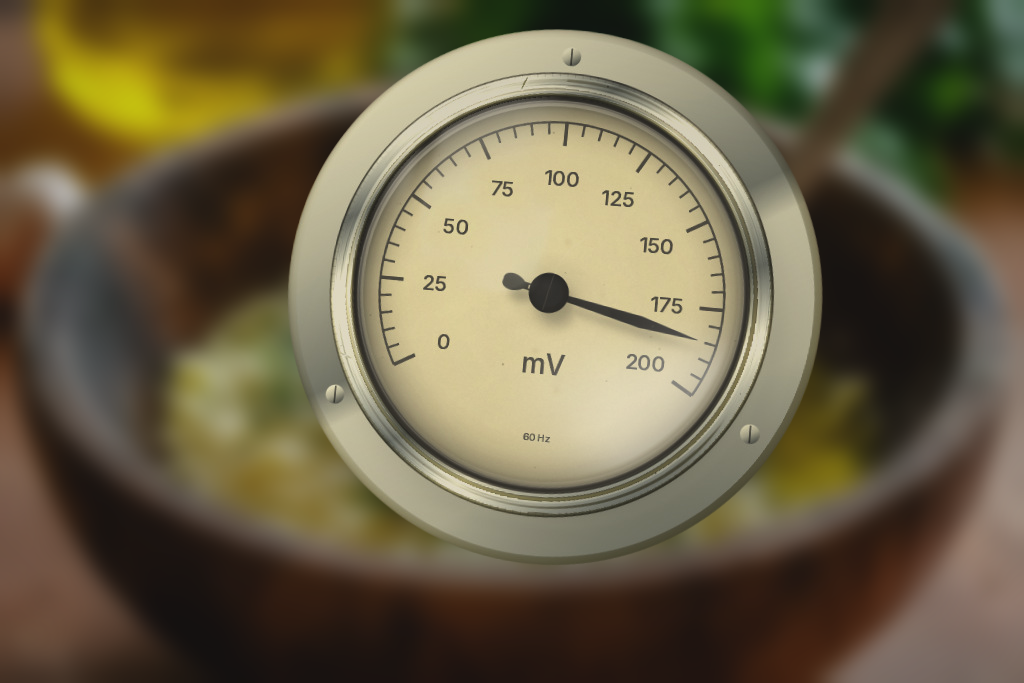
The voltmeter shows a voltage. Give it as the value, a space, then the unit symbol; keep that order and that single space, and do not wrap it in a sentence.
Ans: 185 mV
